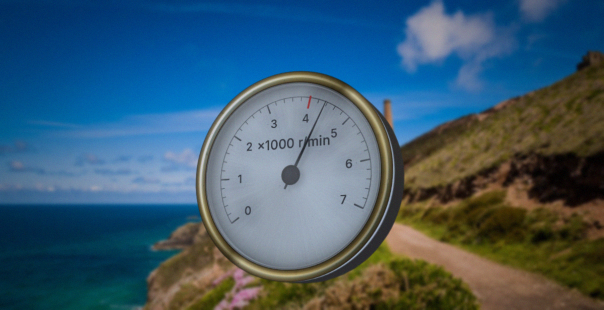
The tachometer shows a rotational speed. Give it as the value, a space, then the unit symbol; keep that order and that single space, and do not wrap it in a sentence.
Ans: 4400 rpm
